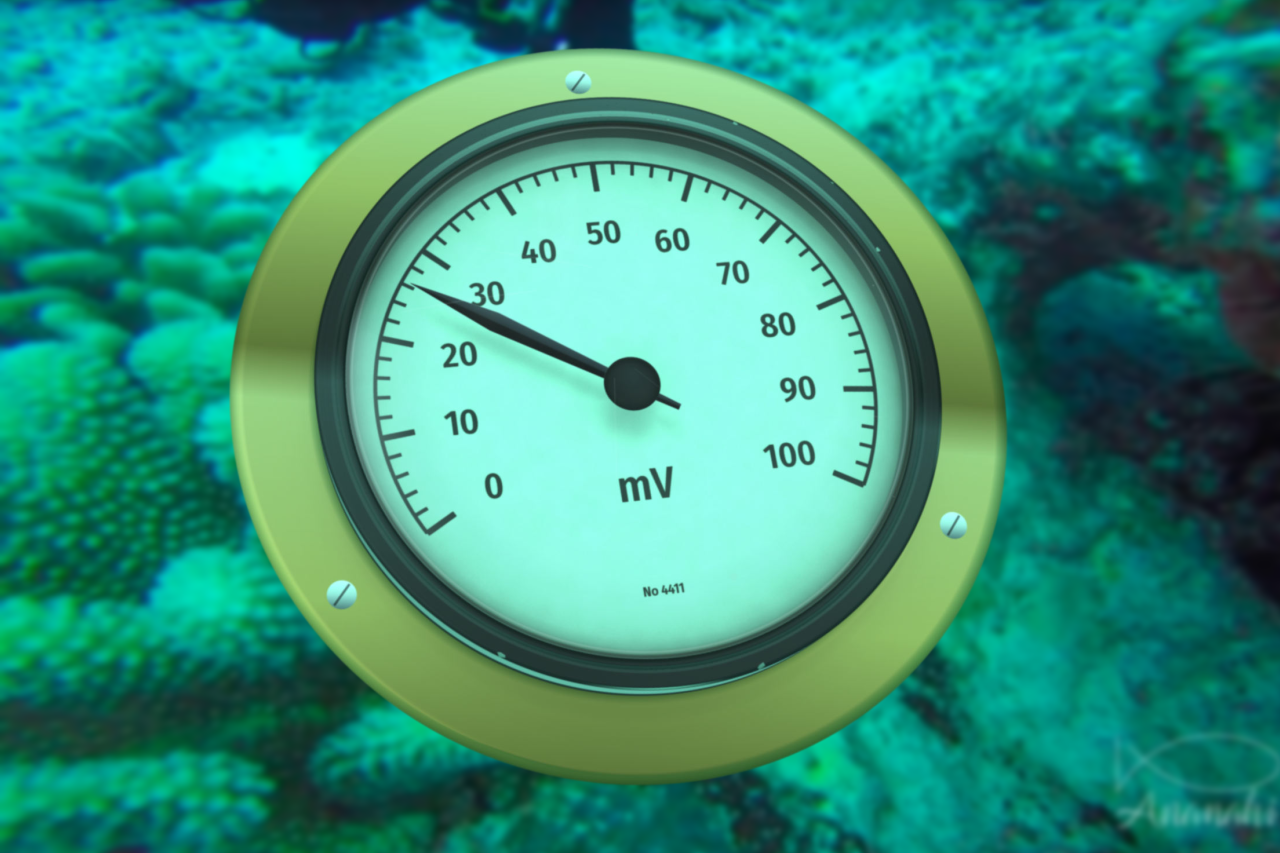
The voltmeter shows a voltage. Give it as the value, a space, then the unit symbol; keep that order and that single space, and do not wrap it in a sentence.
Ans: 26 mV
